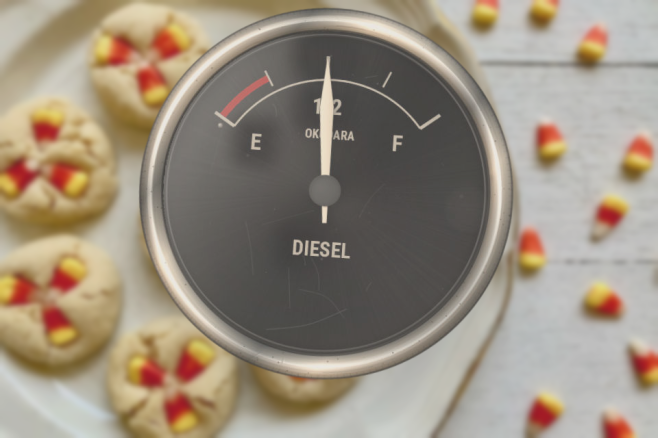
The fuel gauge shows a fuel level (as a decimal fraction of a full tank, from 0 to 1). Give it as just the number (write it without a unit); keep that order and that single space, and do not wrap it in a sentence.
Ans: 0.5
